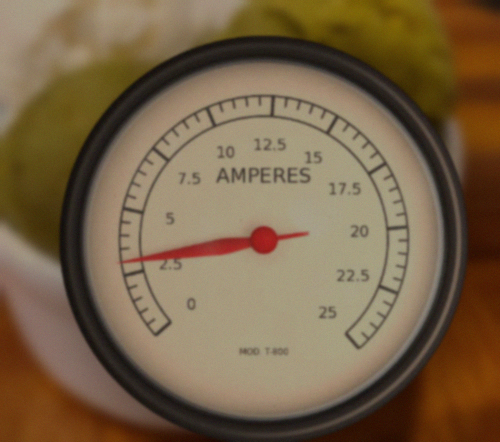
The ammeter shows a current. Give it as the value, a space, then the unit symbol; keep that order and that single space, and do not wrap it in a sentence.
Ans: 3 A
